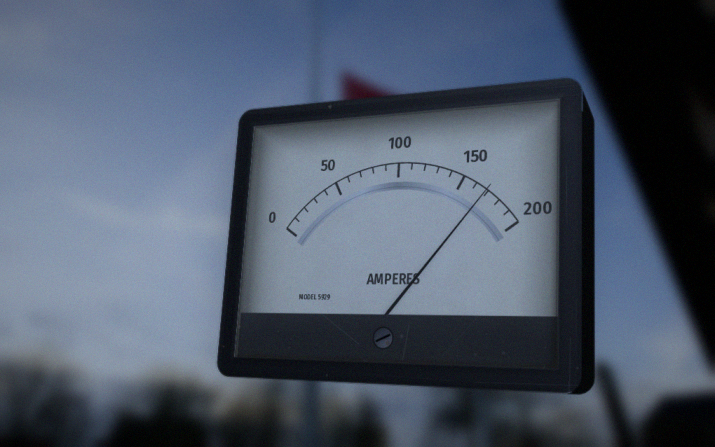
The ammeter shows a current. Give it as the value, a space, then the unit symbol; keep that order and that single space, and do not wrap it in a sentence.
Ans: 170 A
